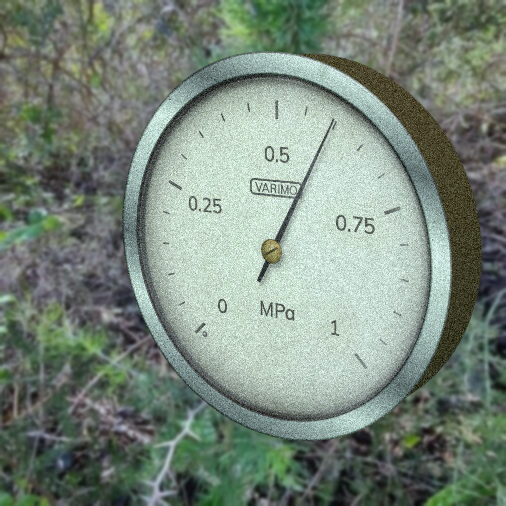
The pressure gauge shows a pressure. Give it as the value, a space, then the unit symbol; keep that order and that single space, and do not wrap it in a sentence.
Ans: 0.6 MPa
